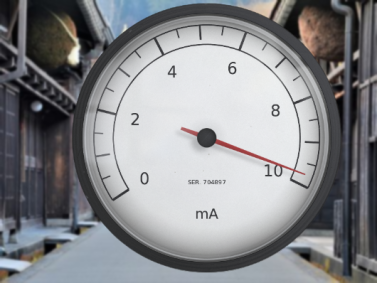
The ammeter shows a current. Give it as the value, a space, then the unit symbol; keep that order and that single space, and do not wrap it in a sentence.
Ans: 9.75 mA
